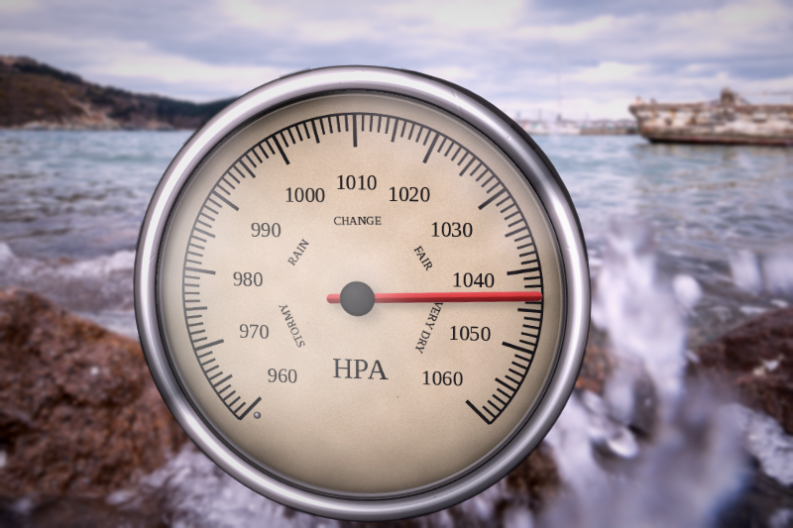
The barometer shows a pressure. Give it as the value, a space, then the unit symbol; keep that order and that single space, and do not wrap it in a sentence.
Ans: 1043 hPa
